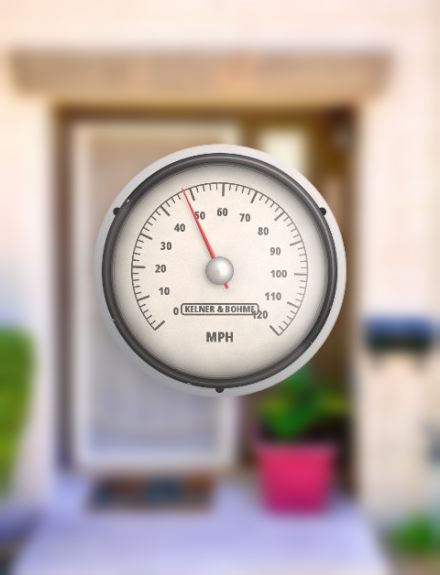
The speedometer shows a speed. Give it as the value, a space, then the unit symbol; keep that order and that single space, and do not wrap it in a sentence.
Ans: 48 mph
